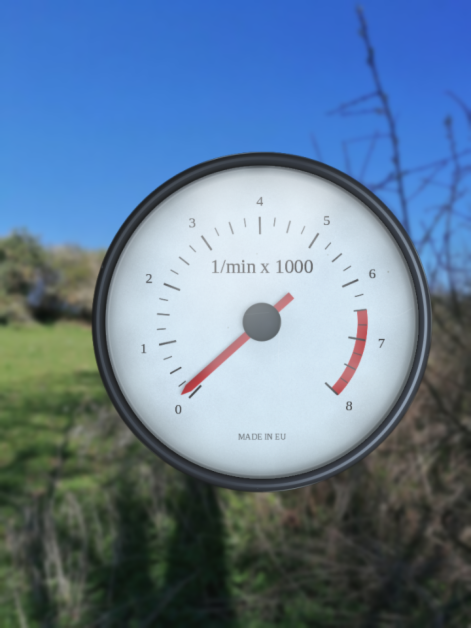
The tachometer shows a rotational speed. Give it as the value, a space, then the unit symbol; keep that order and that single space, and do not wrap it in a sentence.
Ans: 125 rpm
